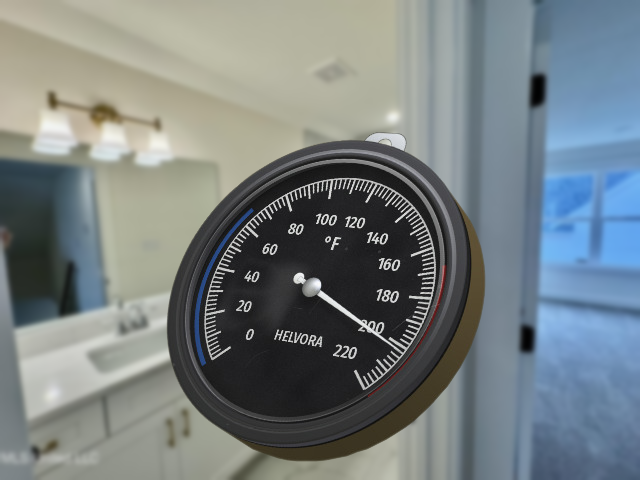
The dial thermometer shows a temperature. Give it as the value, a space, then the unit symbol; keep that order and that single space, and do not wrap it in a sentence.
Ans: 202 °F
